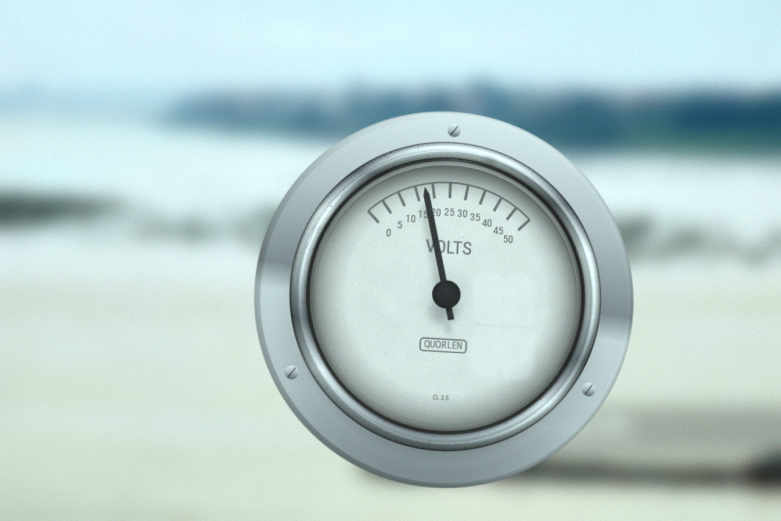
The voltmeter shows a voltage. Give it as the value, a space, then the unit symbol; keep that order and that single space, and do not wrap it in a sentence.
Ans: 17.5 V
